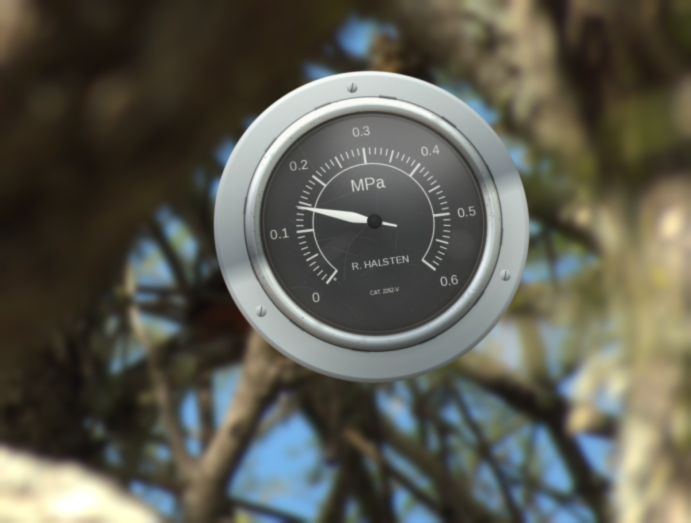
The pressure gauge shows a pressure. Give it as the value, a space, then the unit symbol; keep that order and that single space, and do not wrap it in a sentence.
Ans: 0.14 MPa
